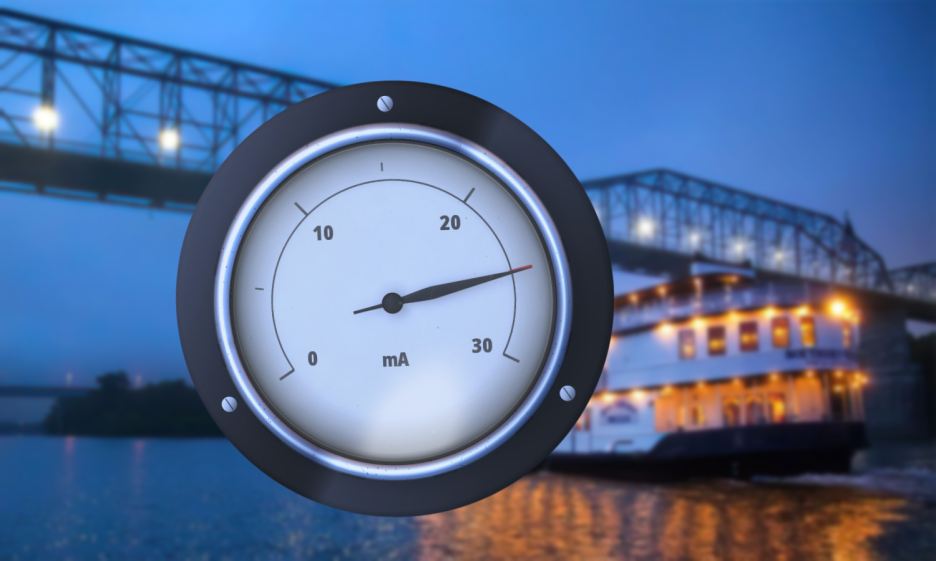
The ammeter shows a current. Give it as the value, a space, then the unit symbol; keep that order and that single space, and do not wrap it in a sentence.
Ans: 25 mA
